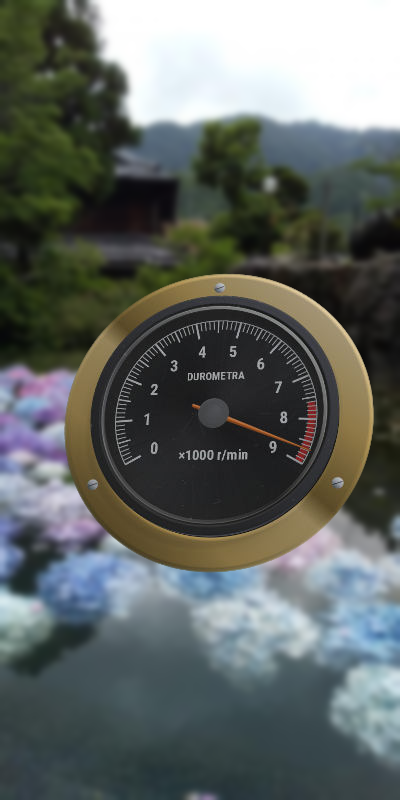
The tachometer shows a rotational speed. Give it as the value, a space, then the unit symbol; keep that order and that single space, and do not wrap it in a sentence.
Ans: 8700 rpm
